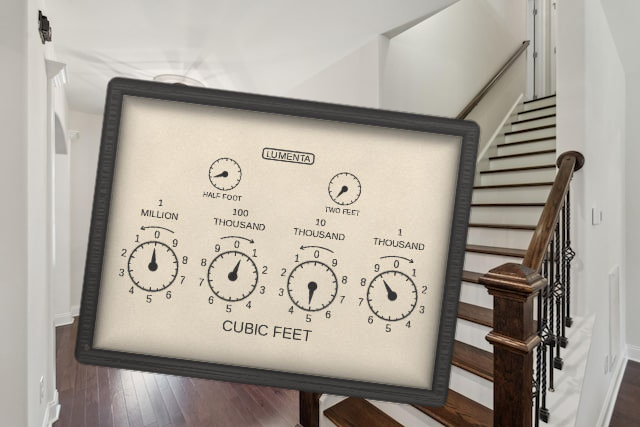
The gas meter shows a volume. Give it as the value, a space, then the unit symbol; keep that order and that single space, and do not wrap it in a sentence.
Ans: 4900 ft³
